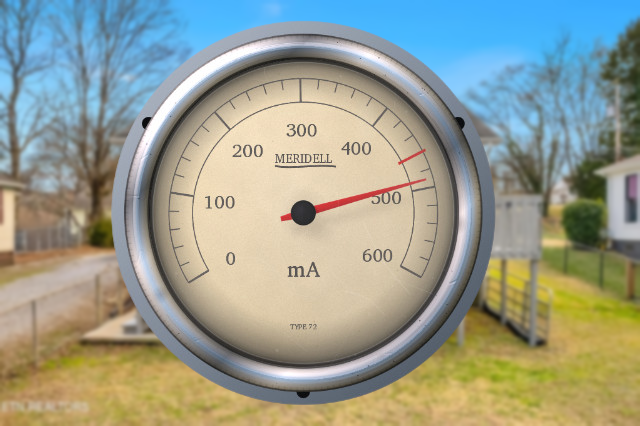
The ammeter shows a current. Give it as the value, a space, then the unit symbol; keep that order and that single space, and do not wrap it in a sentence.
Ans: 490 mA
